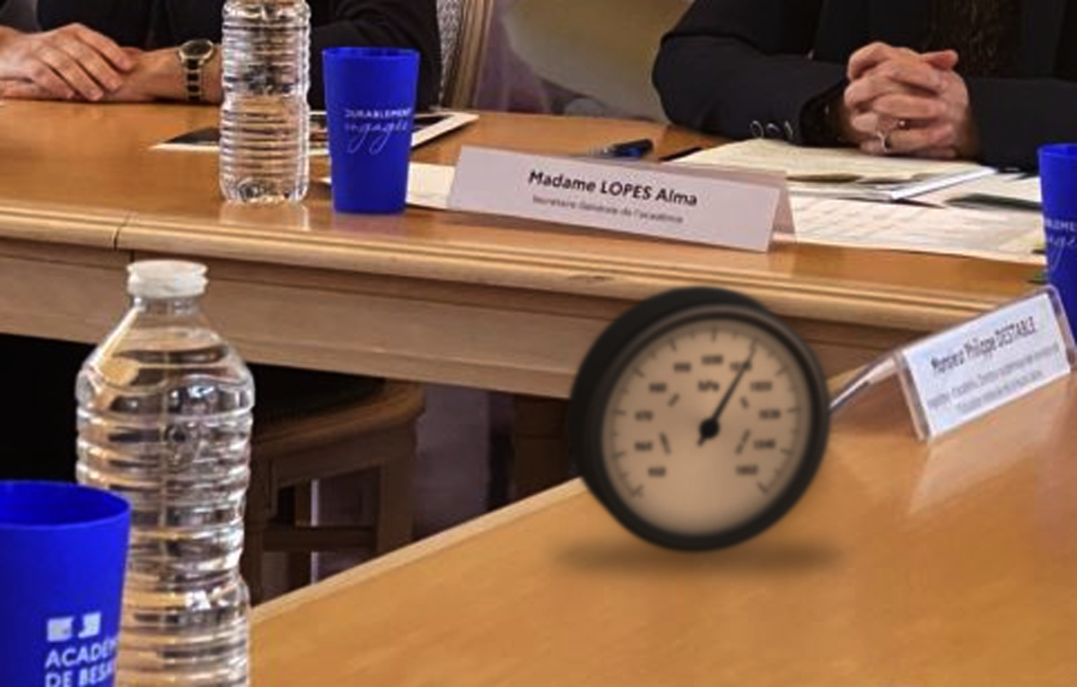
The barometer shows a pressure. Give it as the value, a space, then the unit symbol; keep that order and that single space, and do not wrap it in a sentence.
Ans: 1010 hPa
